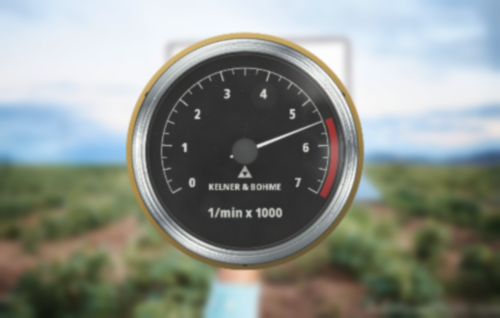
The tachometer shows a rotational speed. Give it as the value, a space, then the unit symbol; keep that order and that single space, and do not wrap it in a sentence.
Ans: 5500 rpm
